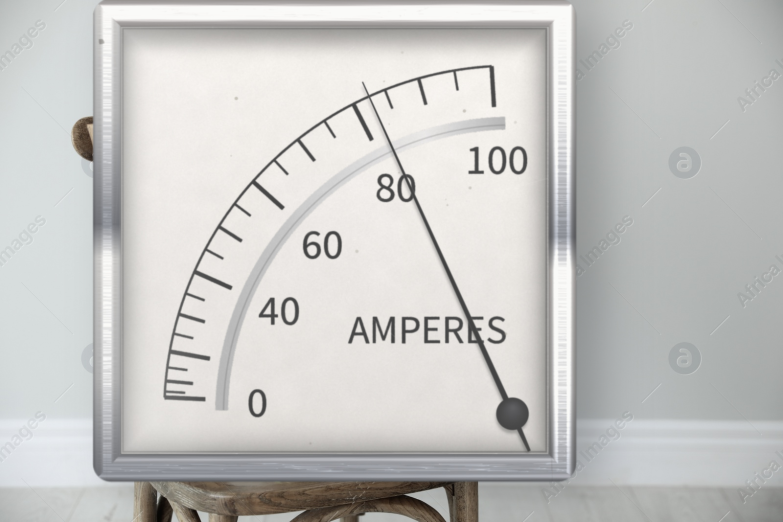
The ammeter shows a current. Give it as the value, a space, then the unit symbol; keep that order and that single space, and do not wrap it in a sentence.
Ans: 82.5 A
